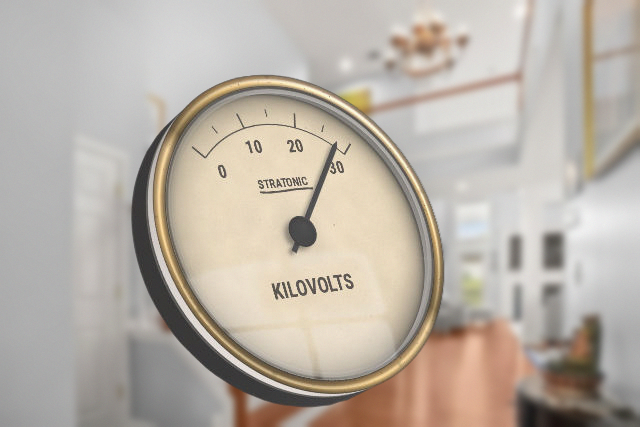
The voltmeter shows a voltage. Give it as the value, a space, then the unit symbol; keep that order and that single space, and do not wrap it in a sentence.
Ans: 27.5 kV
